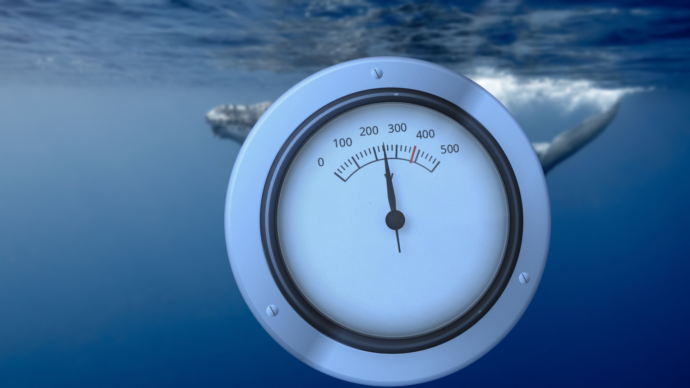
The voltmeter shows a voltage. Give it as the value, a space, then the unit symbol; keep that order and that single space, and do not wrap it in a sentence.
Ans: 240 V
